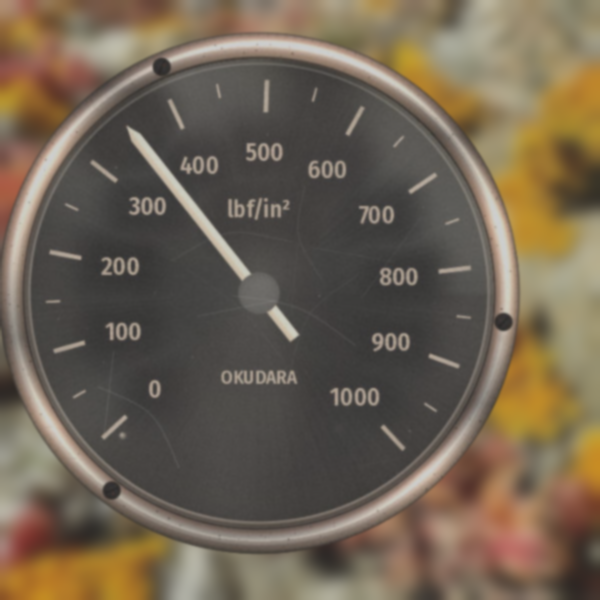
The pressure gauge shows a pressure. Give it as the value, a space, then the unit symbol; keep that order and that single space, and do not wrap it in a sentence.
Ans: 350 psi
